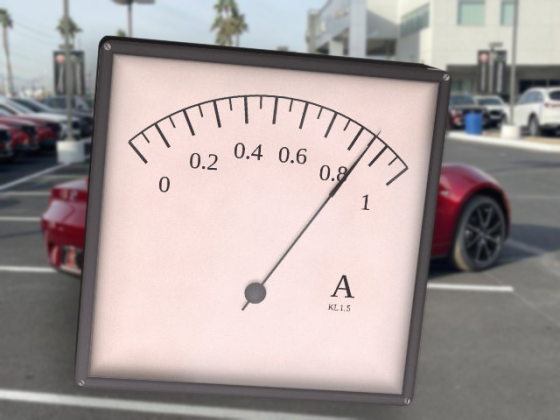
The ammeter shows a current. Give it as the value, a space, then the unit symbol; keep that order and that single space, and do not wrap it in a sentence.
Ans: 0.85 A
